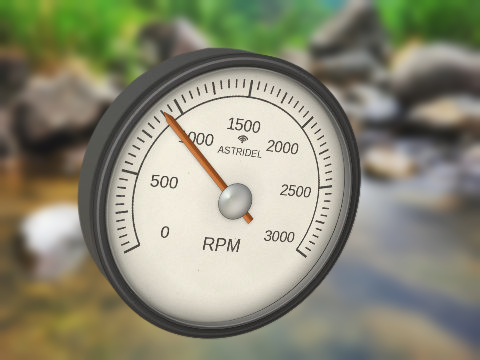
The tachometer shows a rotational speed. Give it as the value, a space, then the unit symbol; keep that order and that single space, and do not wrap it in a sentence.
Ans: 900 rpm
